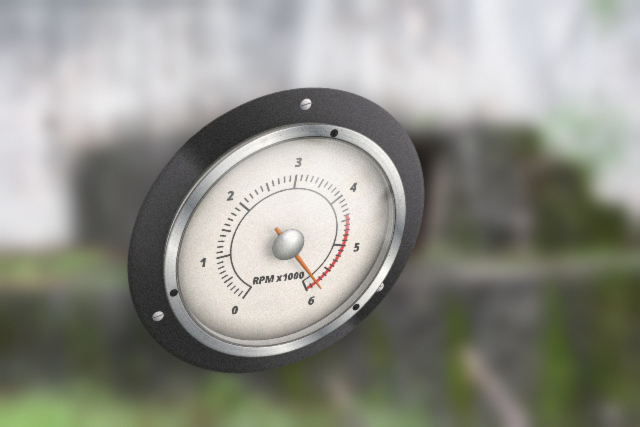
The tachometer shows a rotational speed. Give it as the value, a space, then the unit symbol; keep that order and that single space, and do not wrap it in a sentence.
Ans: 5800 rpm
